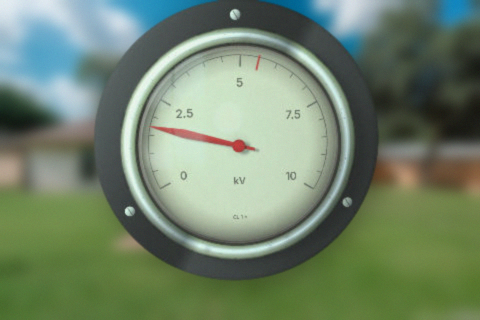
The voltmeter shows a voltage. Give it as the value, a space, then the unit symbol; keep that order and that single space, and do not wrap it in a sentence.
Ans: 1.75 kV
